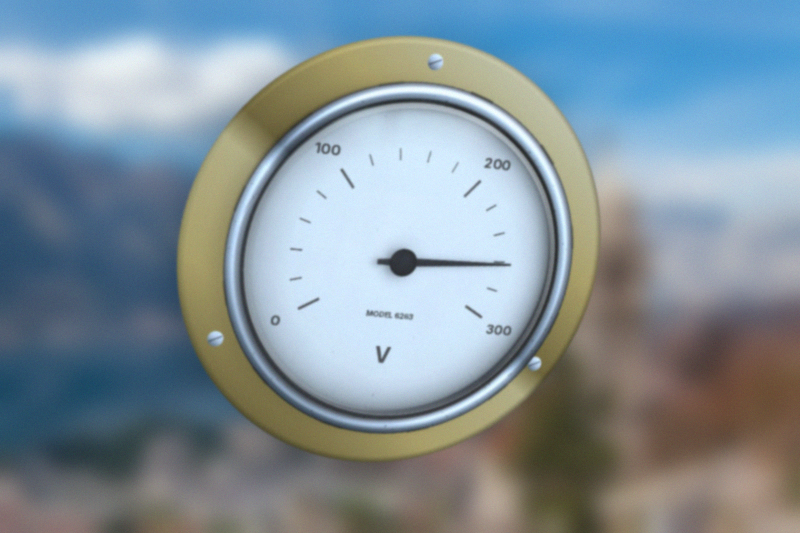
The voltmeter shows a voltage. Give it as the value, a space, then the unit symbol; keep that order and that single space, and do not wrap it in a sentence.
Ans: 260 V
